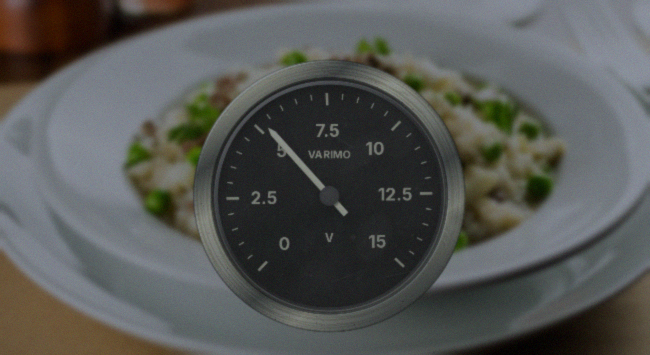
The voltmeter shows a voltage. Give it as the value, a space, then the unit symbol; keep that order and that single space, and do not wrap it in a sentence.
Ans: 5.25 V
